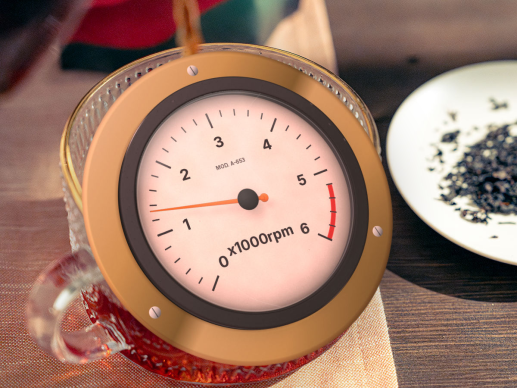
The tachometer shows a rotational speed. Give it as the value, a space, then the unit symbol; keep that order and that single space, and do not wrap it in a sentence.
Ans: 1300 rpm
